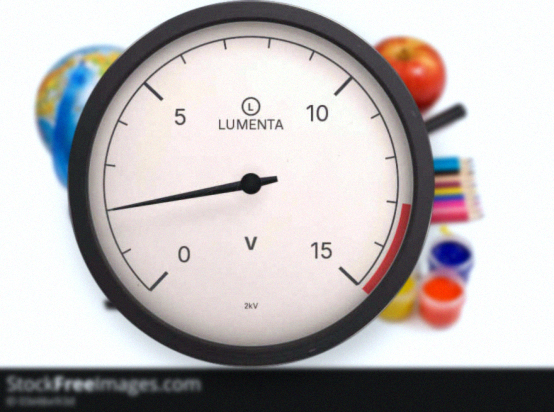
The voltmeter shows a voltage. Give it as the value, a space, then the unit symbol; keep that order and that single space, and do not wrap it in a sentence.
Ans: 2 V
